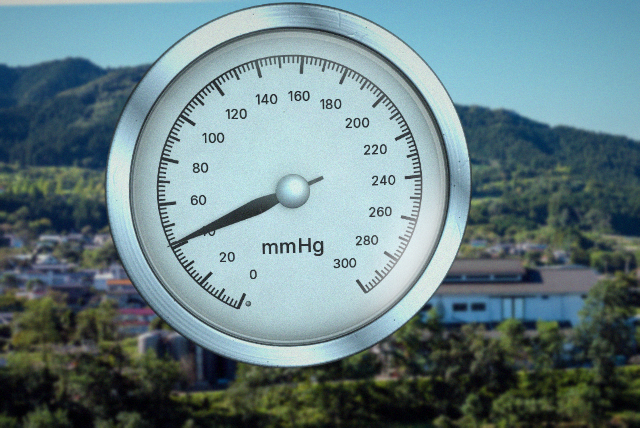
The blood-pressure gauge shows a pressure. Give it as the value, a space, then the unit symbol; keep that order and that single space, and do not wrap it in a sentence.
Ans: 42 mmHg
